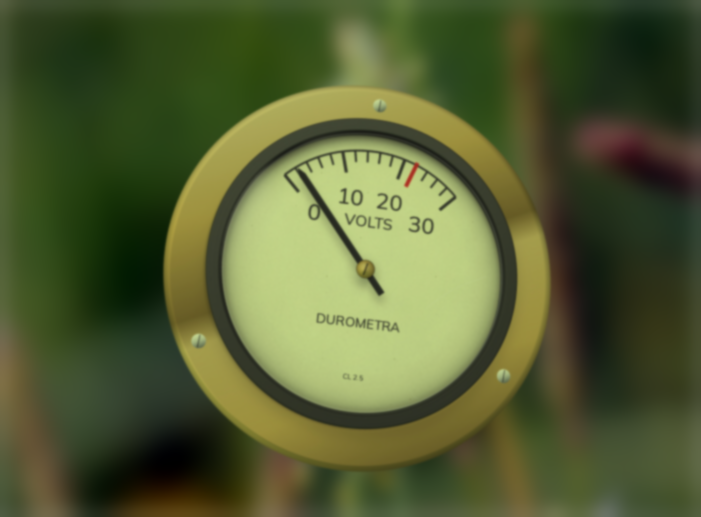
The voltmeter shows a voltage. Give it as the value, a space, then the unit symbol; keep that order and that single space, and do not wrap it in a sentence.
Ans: 2 V
